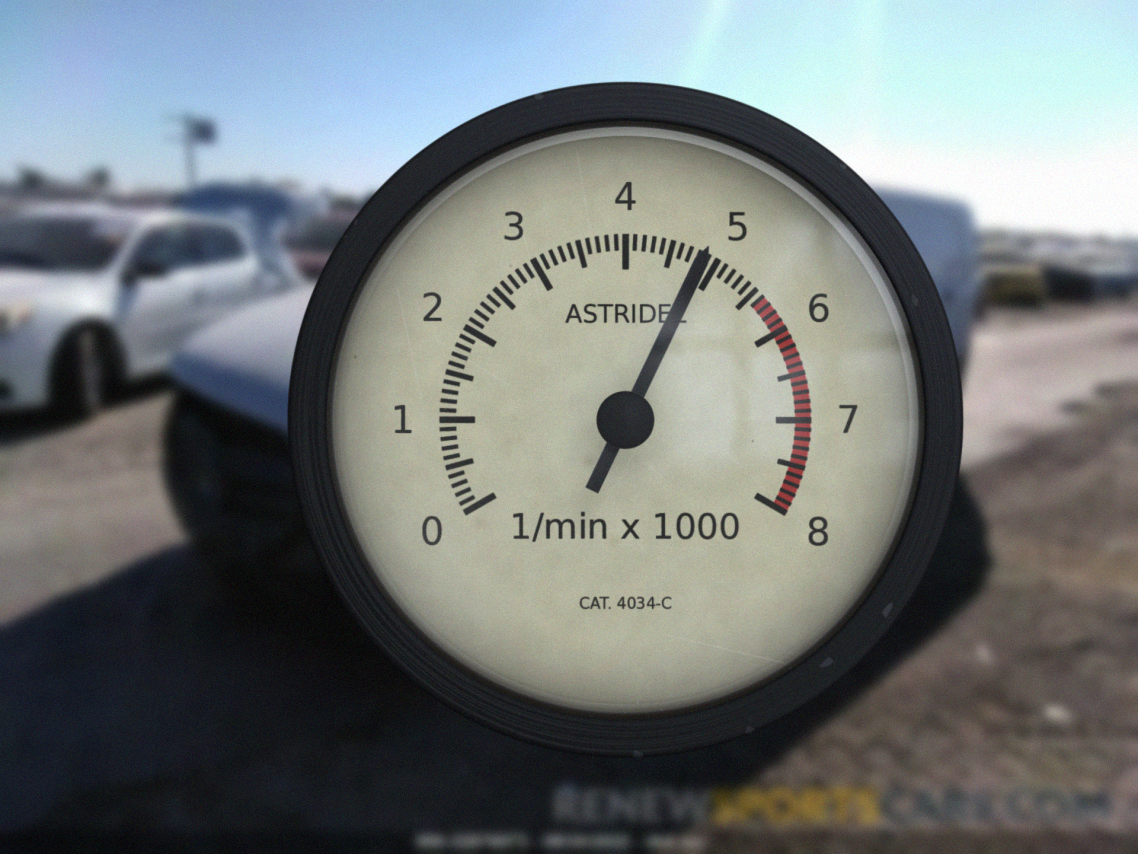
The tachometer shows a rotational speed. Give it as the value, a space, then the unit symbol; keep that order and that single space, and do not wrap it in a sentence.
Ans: 4850 rpm
